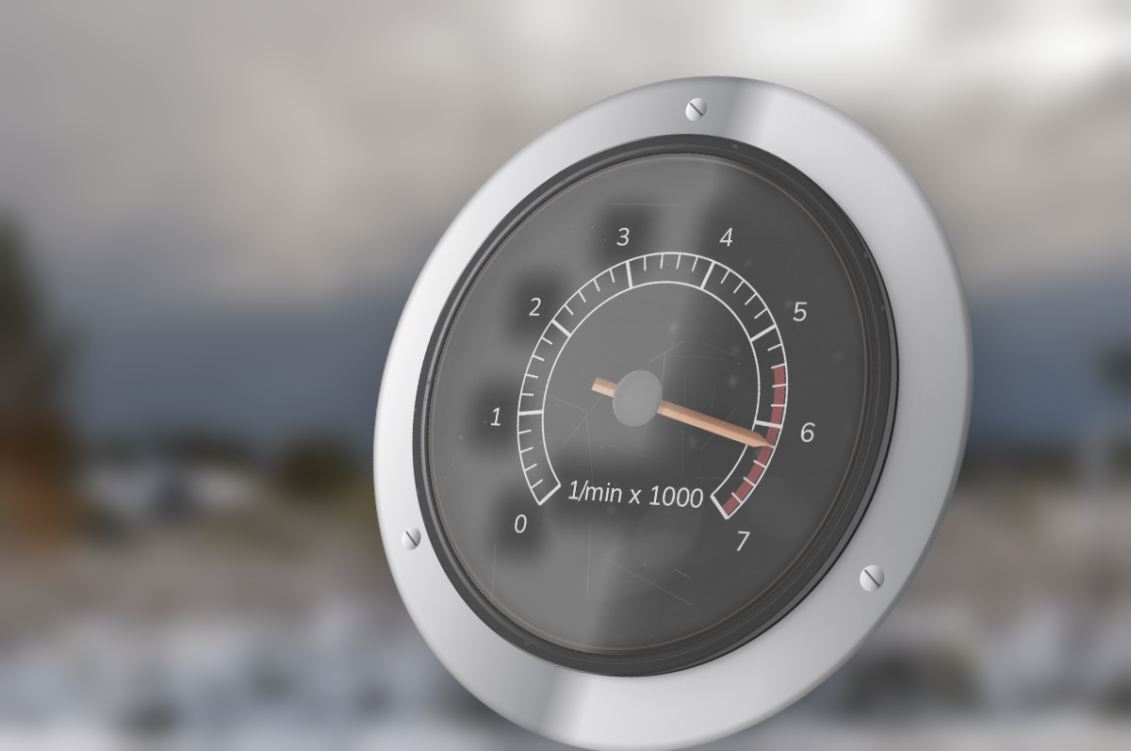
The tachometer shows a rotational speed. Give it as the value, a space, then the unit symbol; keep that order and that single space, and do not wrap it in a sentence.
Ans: 6200 rpm
